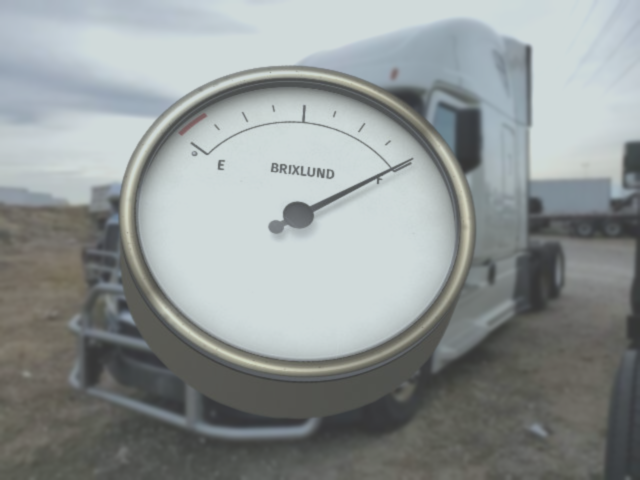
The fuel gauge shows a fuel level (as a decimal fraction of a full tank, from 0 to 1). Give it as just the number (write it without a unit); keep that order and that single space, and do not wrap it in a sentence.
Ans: 1
